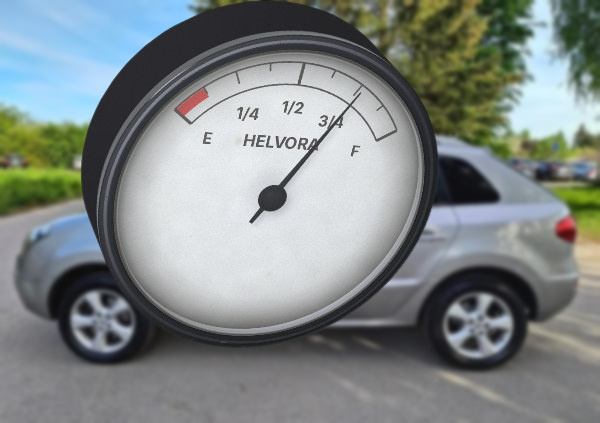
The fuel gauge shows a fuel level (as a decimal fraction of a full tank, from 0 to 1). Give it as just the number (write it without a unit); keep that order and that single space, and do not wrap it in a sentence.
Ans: 0.75
